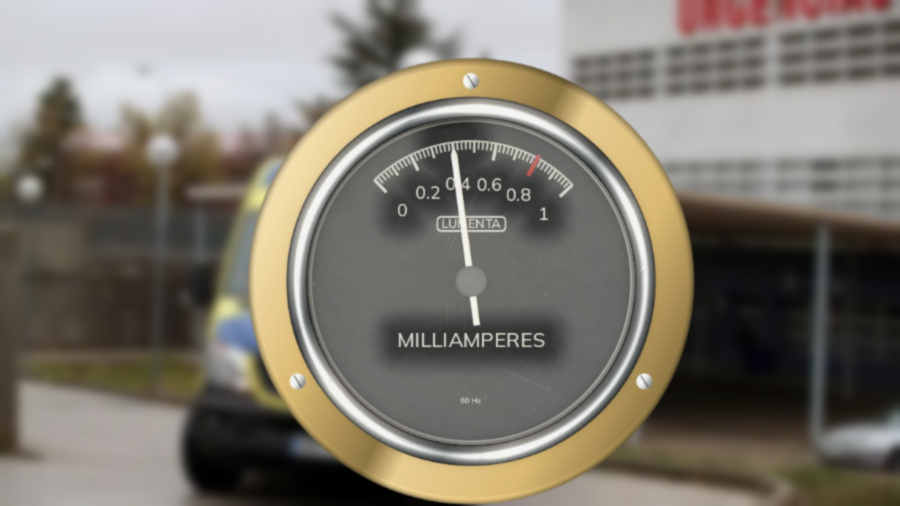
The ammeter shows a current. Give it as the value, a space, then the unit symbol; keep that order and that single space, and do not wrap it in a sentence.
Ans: 0.4 mA
